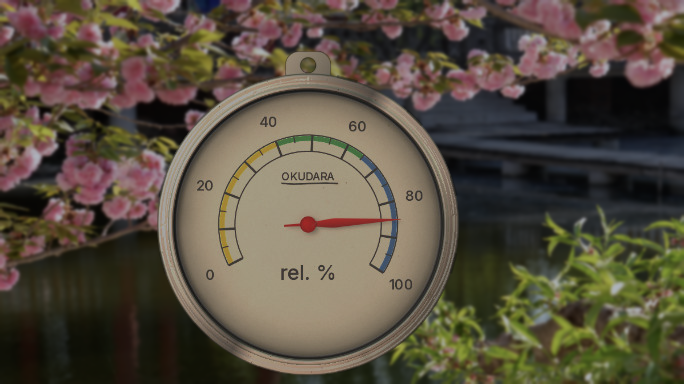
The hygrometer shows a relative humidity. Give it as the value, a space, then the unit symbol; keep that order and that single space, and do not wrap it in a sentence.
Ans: 85 %
